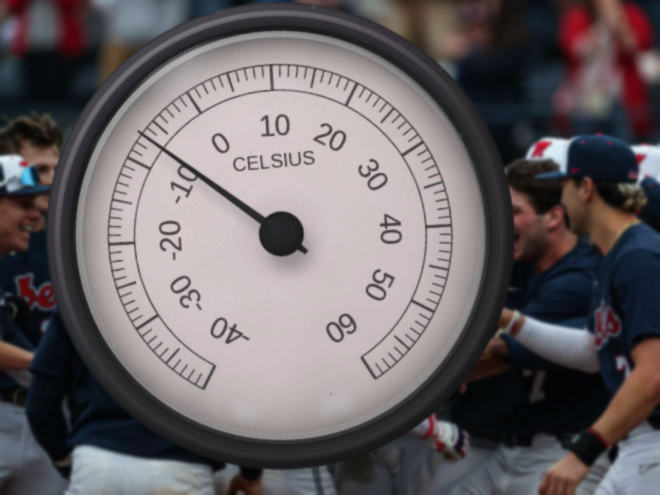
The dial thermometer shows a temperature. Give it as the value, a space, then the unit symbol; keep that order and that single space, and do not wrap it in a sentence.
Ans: -7 °C
